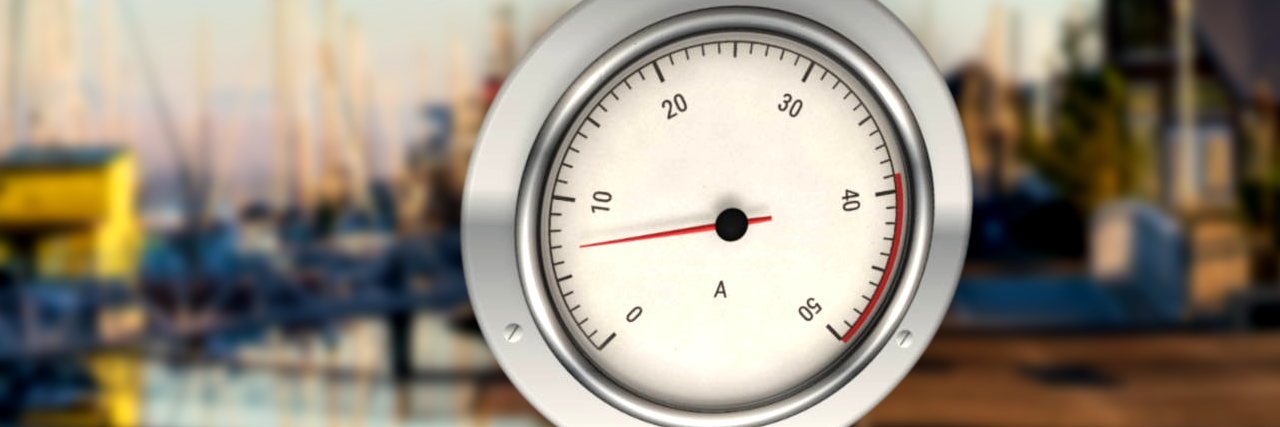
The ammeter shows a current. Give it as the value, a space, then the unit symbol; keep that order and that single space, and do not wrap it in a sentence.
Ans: 7 A
